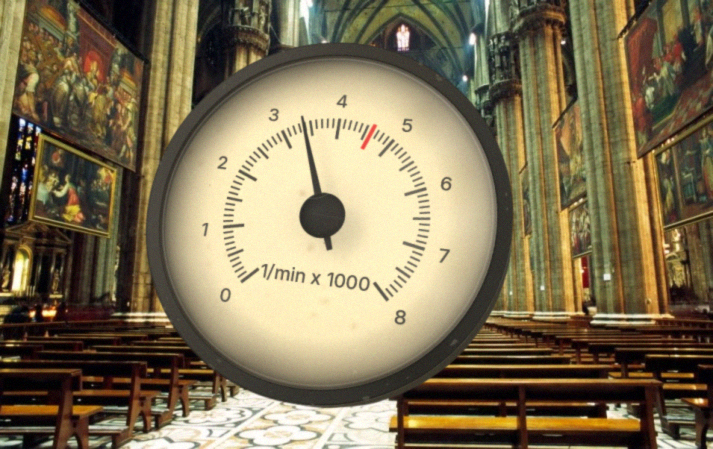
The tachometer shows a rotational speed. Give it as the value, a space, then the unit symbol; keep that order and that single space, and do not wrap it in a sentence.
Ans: 3400 rpm
